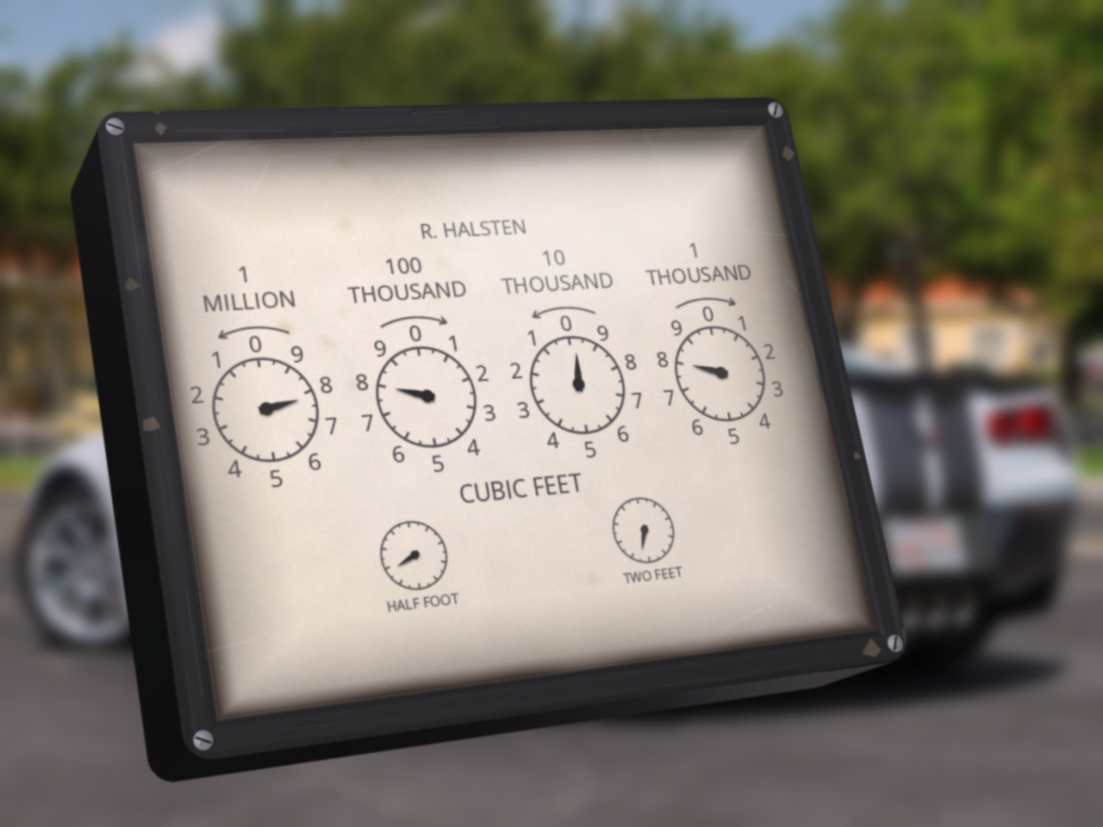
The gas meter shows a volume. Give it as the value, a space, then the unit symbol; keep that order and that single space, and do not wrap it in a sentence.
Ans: 779800 ft³
